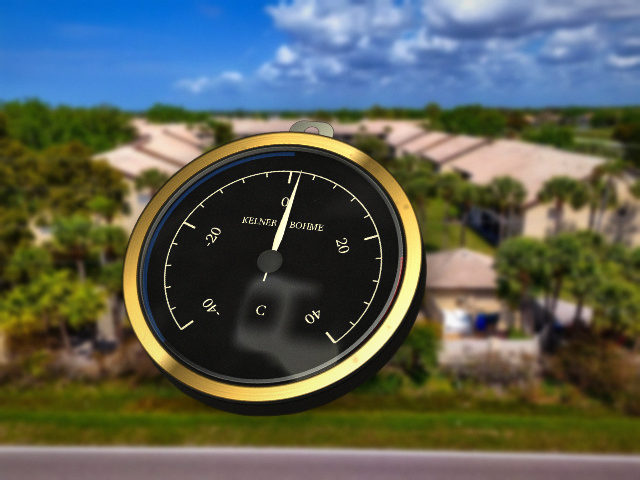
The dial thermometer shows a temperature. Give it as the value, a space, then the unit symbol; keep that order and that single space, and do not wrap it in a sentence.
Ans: 2 °C
